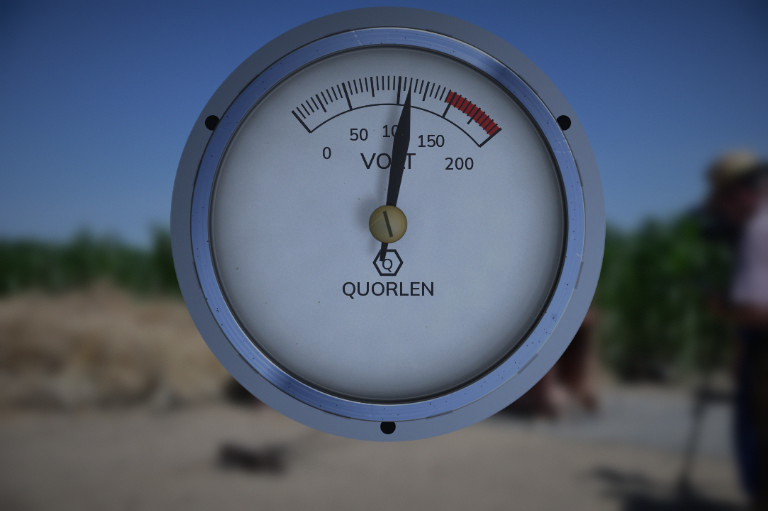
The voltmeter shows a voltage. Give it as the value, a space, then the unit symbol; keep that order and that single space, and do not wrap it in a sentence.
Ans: 110 V
